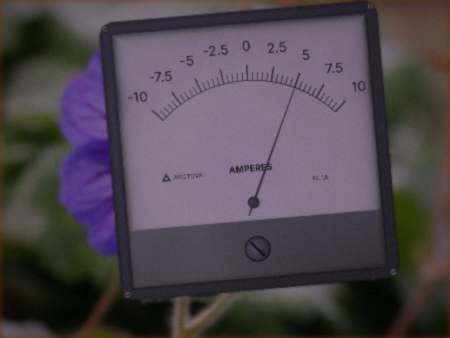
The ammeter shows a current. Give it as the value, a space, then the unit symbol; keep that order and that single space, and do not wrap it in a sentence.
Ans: 5 A
